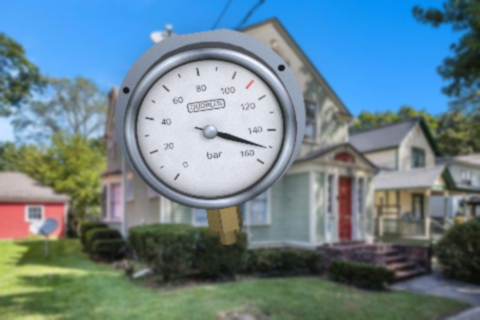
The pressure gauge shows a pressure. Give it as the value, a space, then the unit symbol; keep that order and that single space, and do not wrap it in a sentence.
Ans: 150 bar
